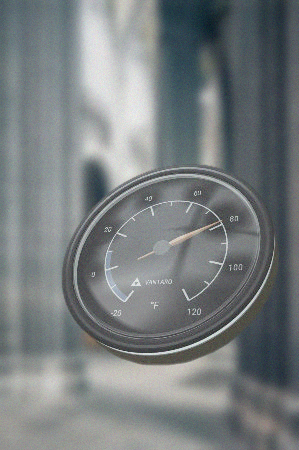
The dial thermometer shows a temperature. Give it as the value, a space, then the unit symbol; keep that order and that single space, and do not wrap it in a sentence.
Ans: 80 °F
